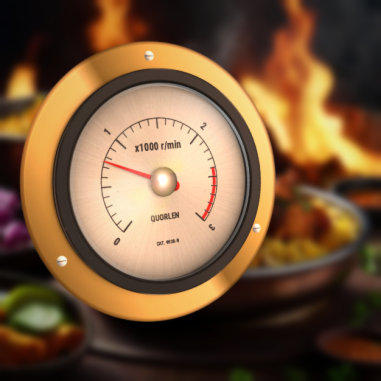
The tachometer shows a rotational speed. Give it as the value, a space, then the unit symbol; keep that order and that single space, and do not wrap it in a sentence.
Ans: 750 rpm
